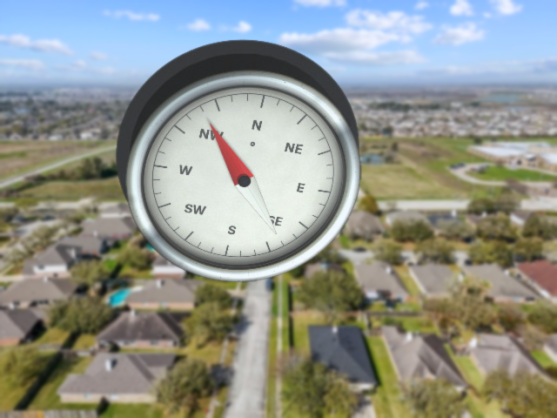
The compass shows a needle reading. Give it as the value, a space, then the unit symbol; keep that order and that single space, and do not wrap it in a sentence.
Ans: 320 °
